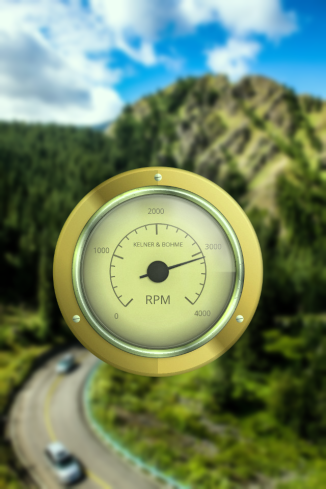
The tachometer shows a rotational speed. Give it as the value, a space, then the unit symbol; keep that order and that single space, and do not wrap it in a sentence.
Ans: 3100 rpm
